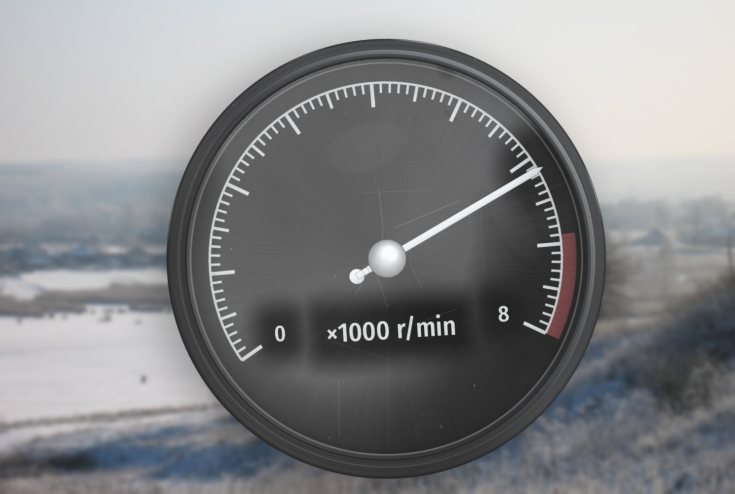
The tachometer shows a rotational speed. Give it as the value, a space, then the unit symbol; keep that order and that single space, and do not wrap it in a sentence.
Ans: 6150 rpm
